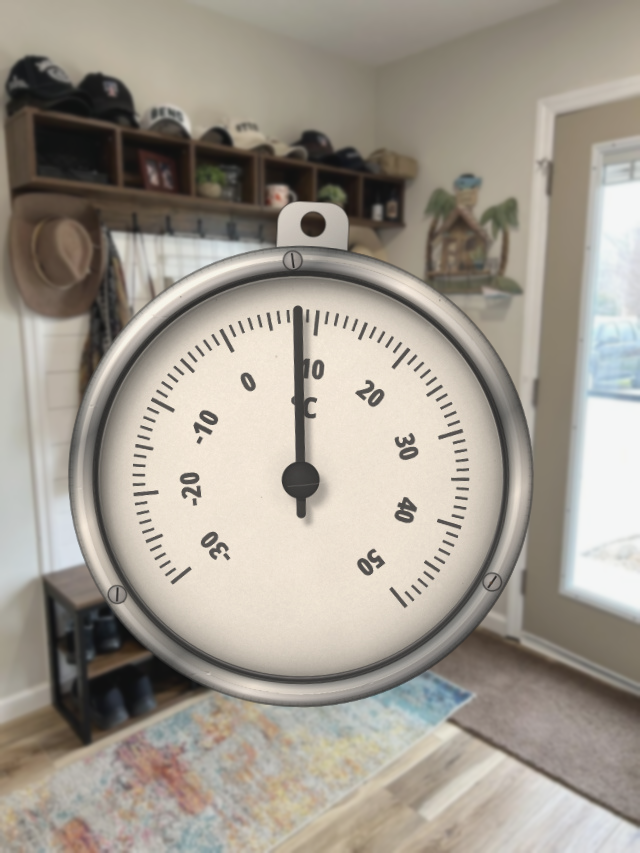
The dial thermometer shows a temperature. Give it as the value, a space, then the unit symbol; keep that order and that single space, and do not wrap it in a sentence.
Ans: 8 °C
